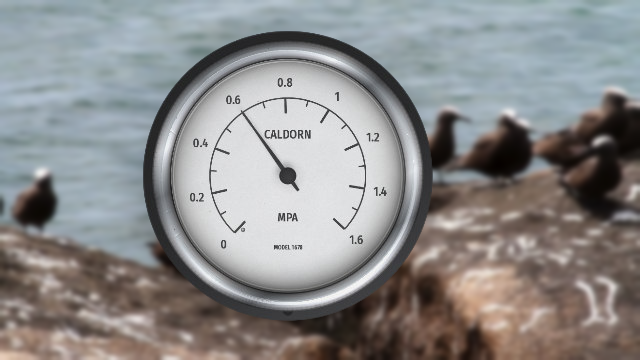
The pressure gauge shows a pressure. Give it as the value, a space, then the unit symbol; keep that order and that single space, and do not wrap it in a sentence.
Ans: 0.6 MPa
